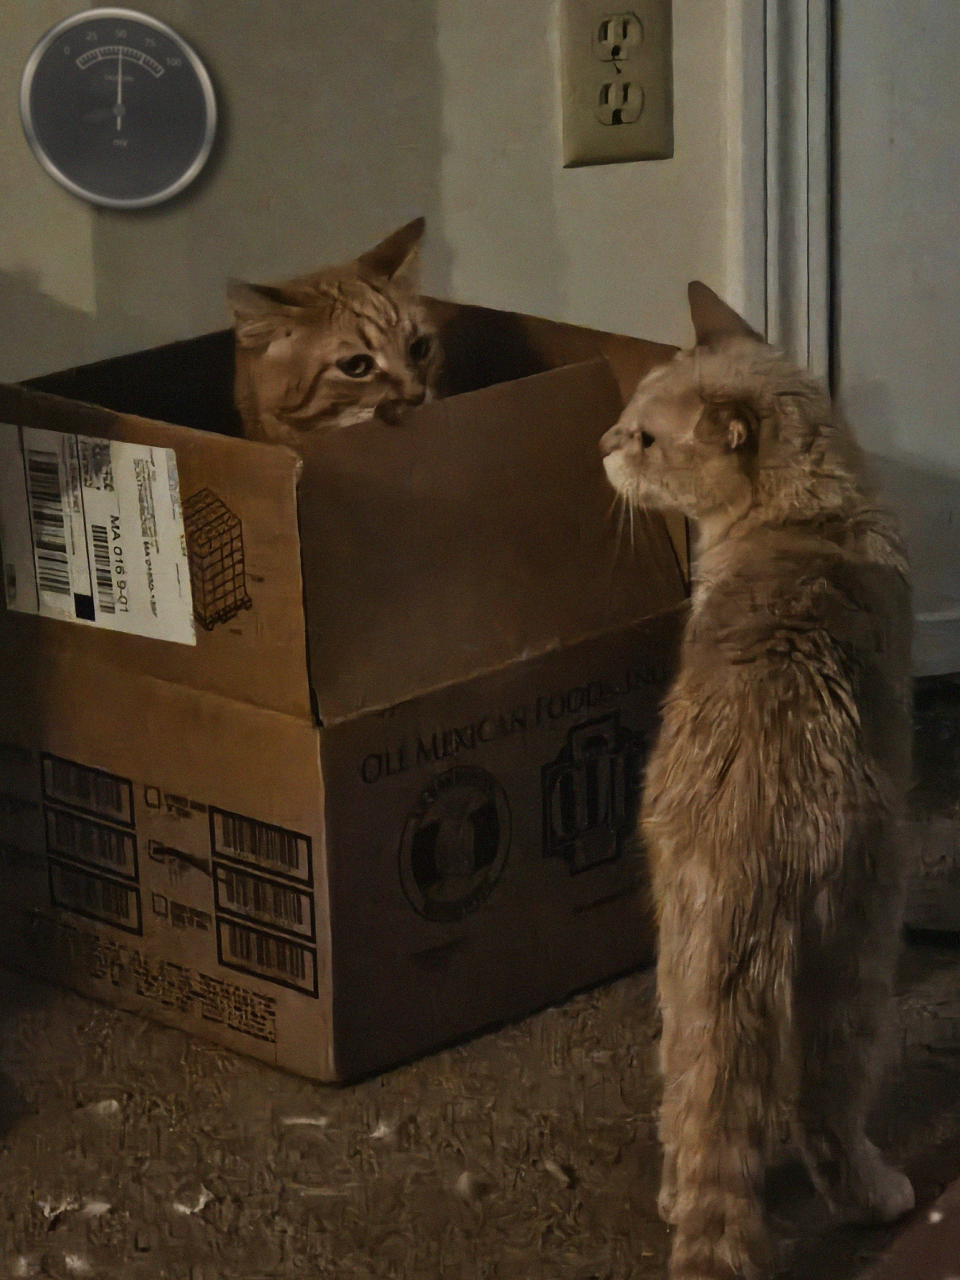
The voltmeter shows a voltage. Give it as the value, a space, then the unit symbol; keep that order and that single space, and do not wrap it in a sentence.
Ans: 50 mV
